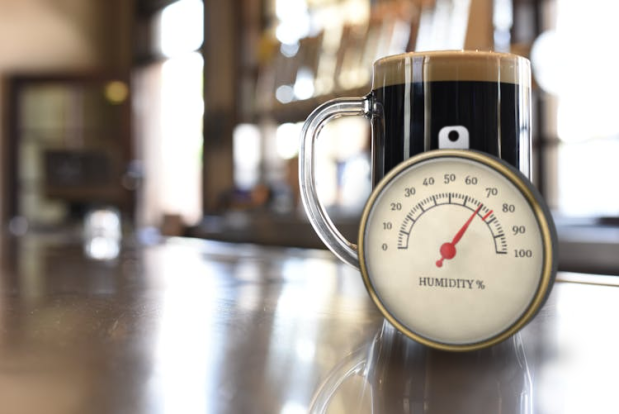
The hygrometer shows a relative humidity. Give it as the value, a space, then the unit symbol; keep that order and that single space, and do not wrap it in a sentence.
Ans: 70 %
